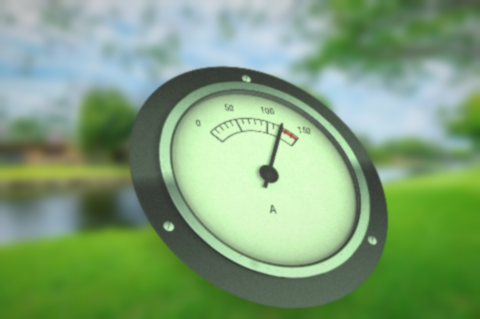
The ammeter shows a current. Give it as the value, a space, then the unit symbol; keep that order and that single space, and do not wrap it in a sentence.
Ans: 120 A
